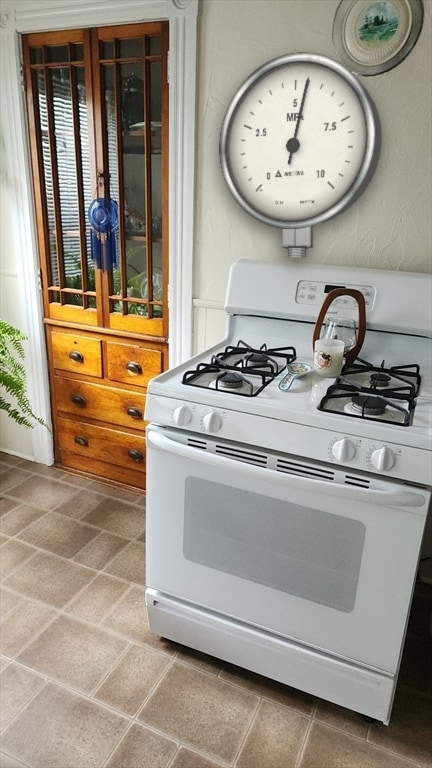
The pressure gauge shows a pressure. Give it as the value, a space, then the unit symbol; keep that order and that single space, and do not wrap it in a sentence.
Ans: 5.5 MPa
